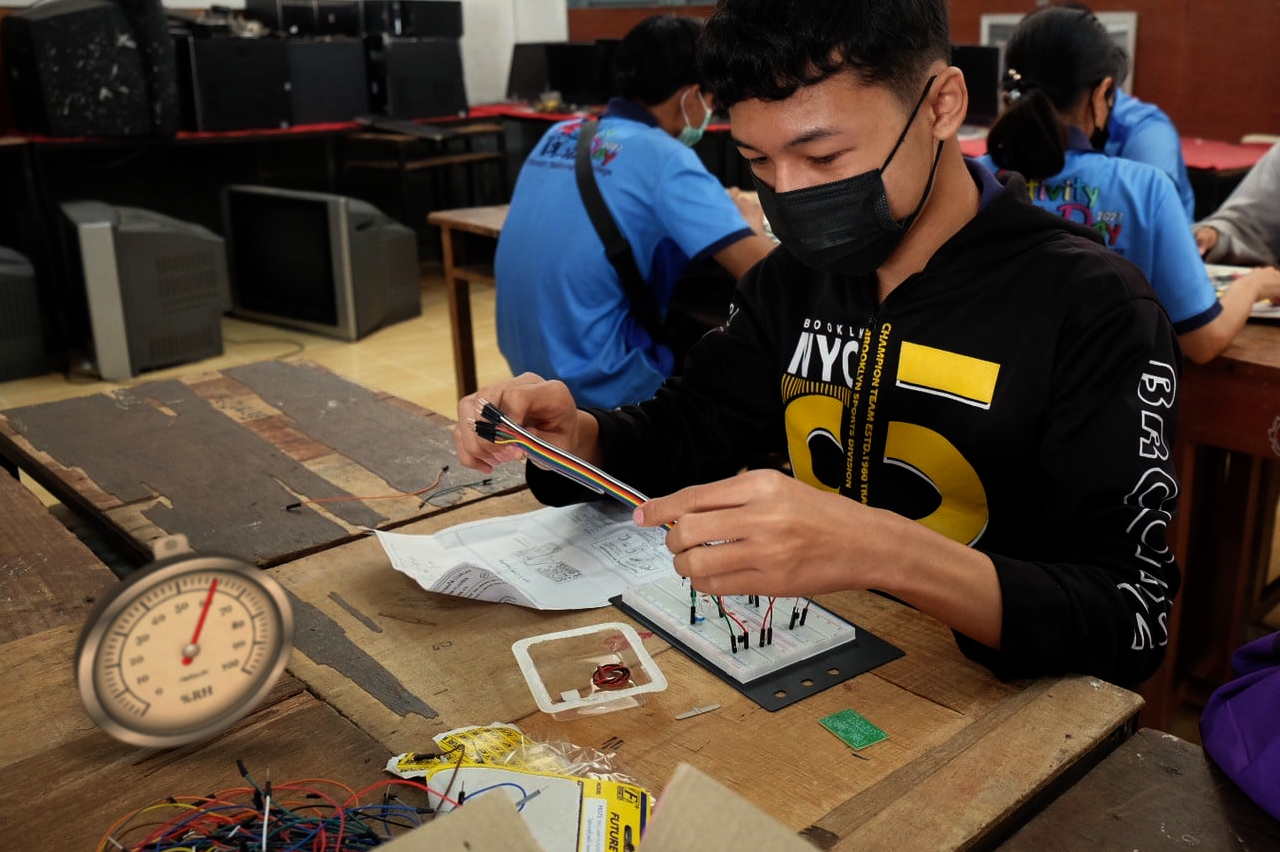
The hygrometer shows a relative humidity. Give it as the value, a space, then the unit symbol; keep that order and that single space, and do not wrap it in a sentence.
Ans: 60 %
